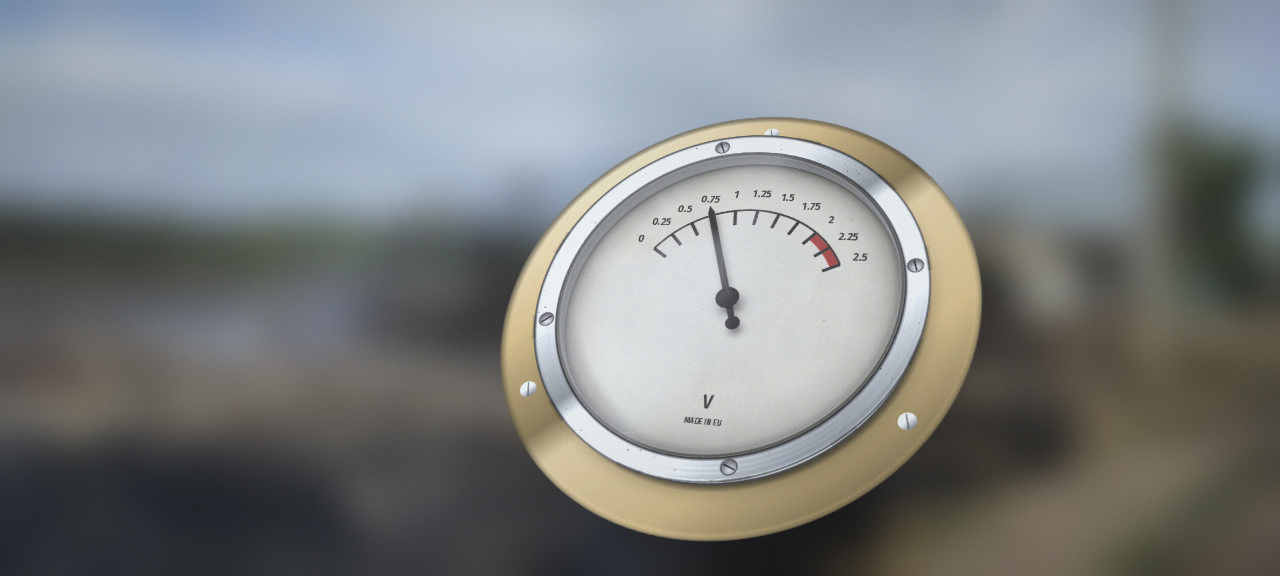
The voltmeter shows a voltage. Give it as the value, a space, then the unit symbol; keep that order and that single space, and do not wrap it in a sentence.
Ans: 0.75 V
